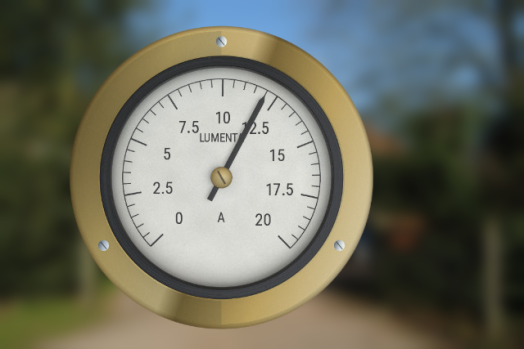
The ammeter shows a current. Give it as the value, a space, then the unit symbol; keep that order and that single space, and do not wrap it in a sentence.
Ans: 12 A
